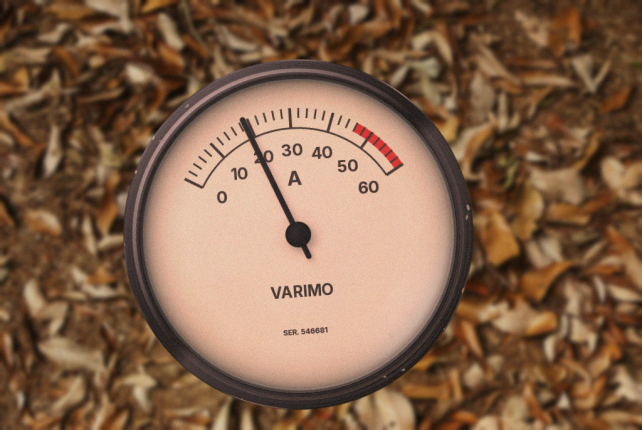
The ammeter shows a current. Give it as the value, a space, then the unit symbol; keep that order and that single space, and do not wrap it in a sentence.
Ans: 19 A
